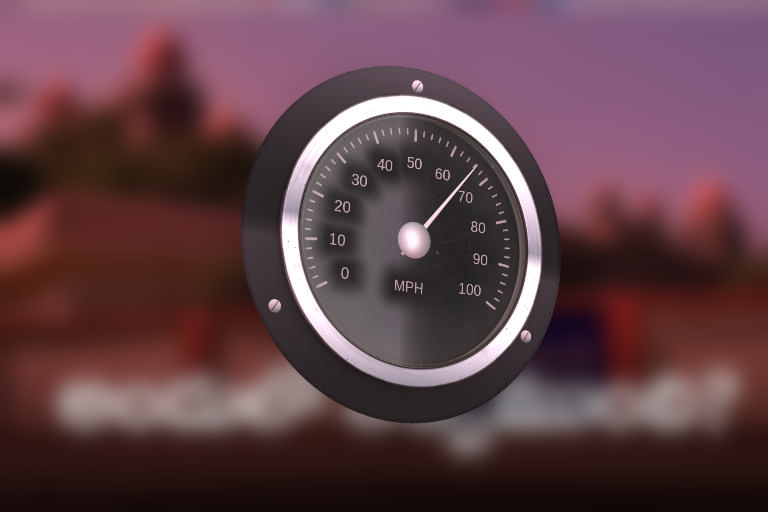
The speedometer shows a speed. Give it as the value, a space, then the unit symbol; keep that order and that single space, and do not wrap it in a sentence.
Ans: 66 mph
